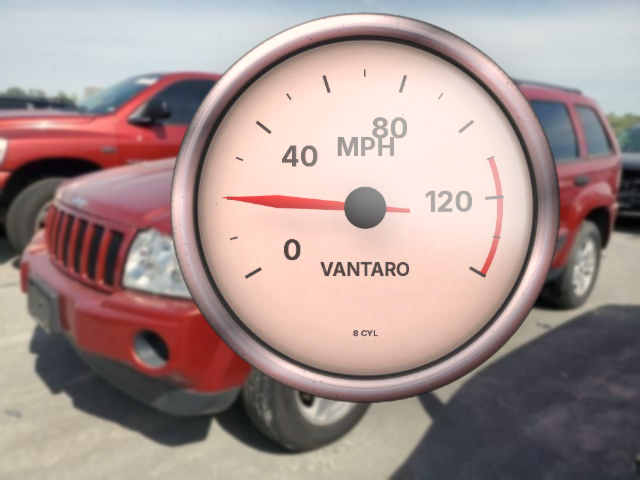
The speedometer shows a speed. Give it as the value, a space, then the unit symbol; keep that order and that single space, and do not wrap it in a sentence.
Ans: 20 mph
